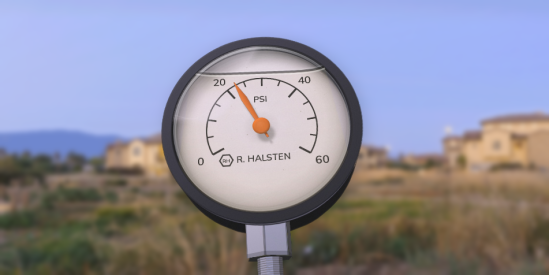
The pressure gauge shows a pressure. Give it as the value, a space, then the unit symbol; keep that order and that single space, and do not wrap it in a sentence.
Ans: 22.5 psi
